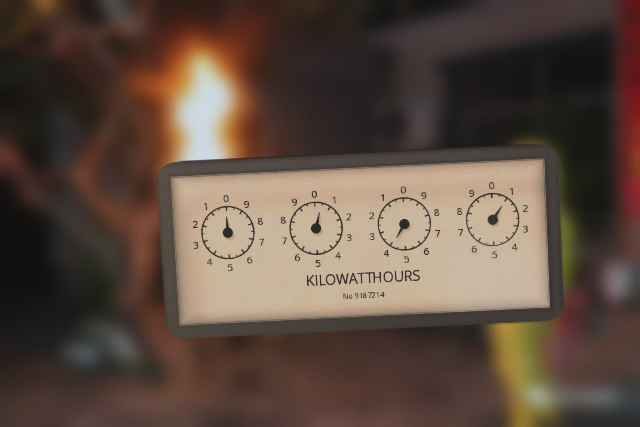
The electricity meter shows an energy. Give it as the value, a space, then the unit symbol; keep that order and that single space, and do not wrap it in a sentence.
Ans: 41 kWh
